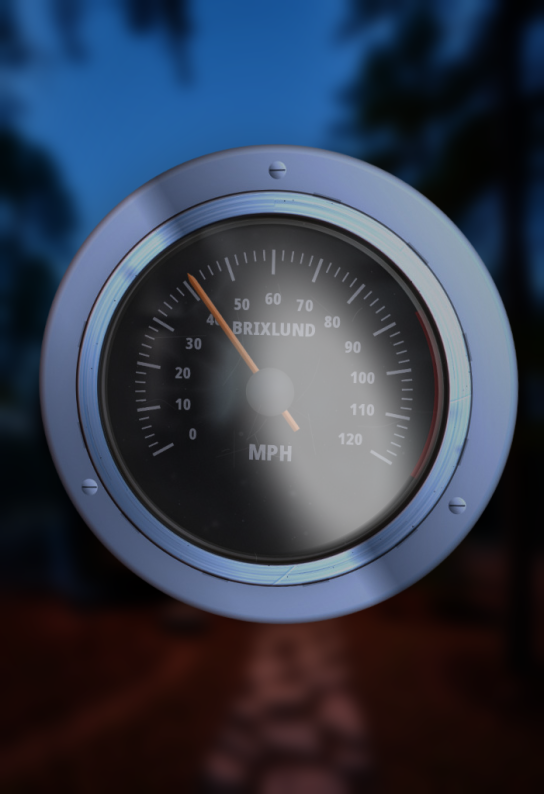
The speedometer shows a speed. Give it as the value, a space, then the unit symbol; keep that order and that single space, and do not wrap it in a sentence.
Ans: 42 mph
